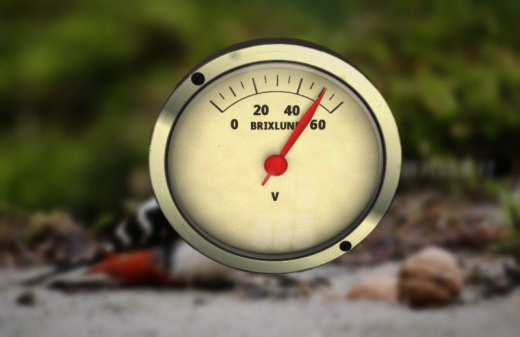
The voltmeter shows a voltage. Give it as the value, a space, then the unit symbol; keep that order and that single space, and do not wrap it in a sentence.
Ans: 50 V
